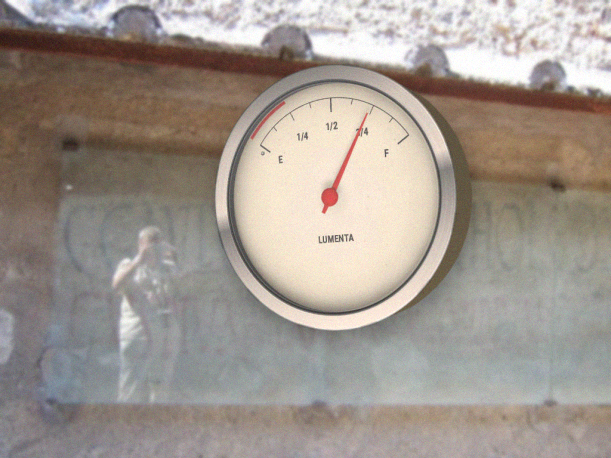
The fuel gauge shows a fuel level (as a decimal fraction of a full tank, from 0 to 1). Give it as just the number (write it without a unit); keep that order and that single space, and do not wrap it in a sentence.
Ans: 0.75
